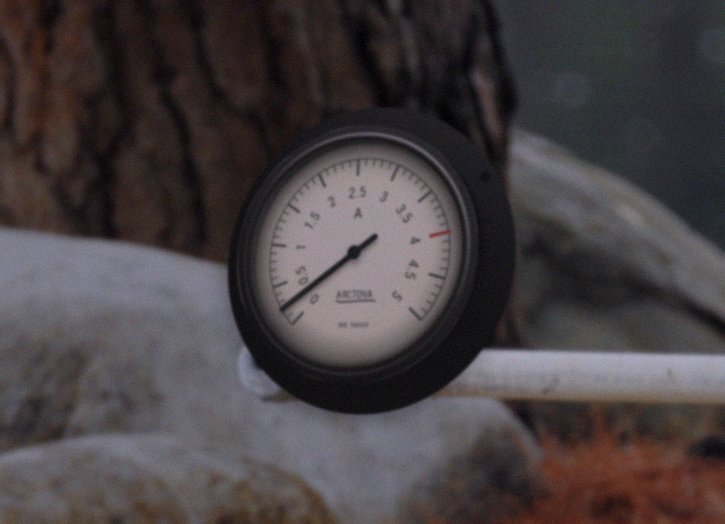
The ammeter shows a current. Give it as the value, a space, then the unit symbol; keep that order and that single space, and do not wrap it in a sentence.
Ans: 0.2 A
